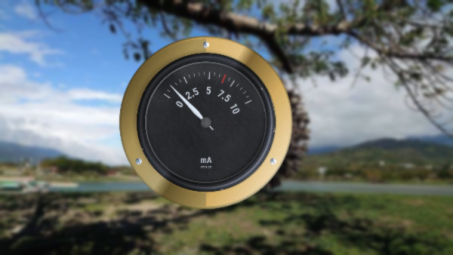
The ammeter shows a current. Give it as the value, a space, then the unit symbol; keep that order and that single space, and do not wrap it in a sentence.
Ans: 1 mA
